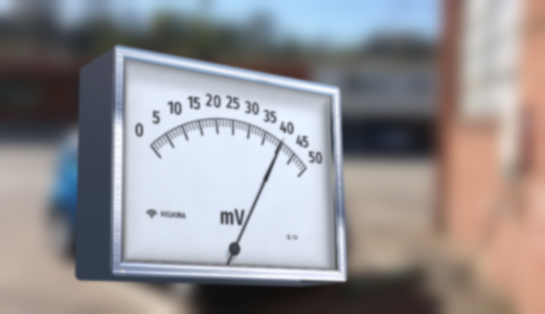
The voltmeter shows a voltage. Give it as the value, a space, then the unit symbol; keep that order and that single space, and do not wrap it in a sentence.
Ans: 40 mV
